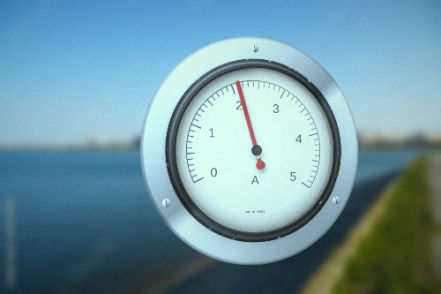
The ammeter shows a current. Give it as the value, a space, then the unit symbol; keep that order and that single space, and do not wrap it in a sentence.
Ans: 2.1 A
